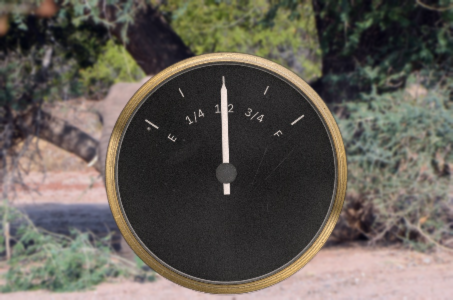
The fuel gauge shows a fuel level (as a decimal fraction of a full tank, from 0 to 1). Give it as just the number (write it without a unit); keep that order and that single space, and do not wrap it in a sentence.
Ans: 0.5
